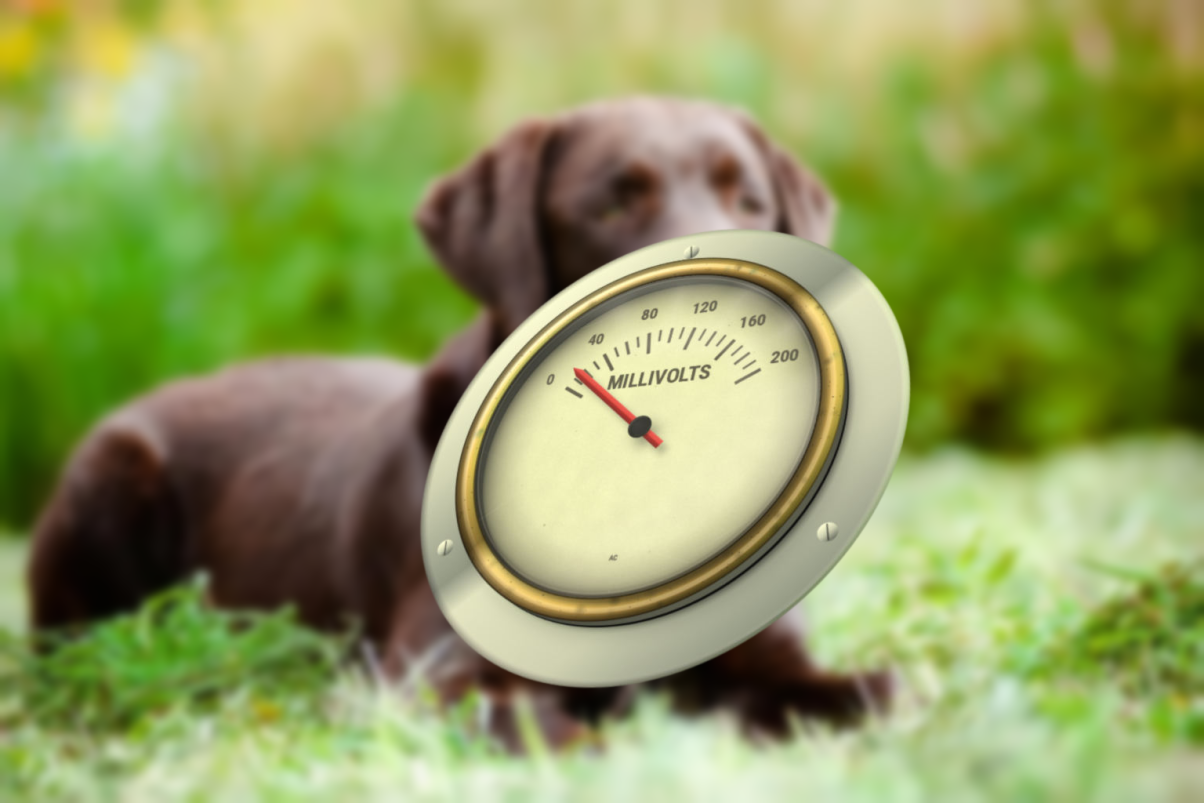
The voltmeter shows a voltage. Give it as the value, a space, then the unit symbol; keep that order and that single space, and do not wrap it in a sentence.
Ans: 15 mV
